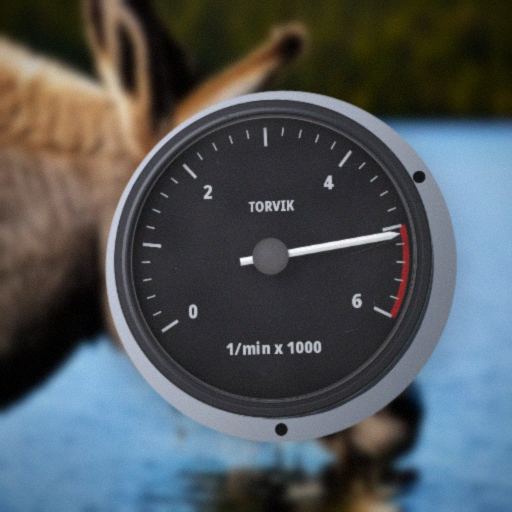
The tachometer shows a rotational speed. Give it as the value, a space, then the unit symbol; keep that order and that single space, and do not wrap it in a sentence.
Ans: 5100 rpm
